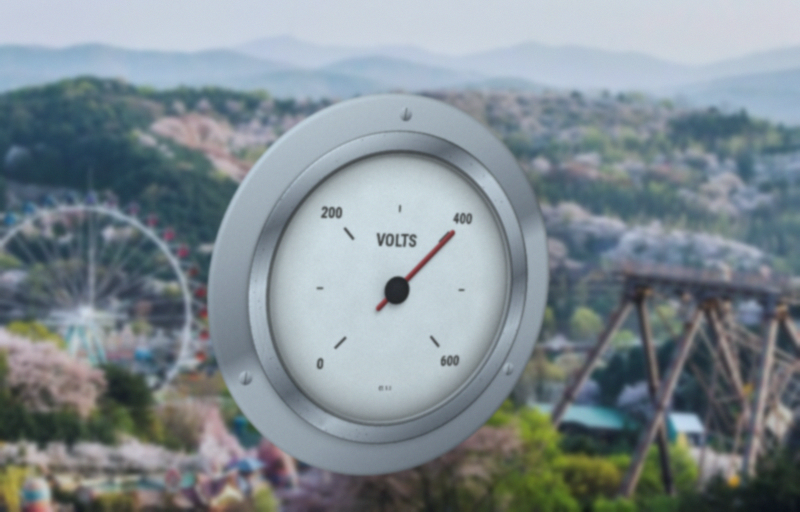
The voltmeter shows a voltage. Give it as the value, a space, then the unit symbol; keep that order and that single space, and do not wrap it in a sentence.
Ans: 400 V
